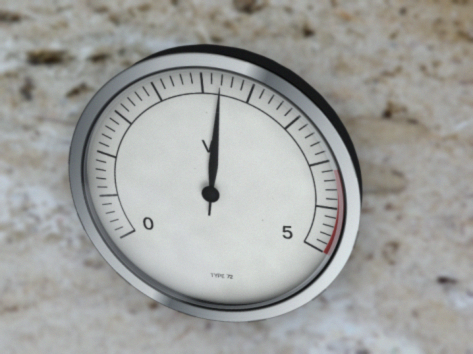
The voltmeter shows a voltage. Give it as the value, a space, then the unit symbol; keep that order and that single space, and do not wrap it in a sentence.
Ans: 2.7 V
